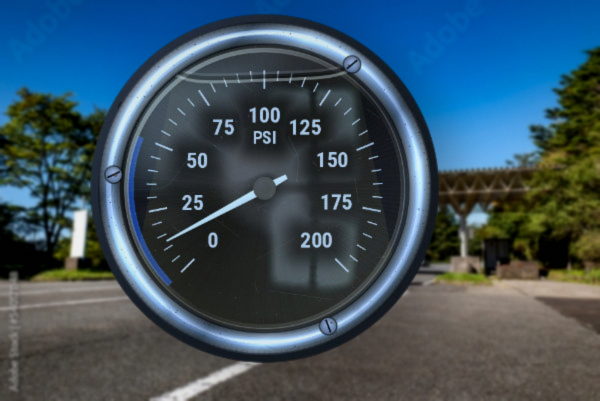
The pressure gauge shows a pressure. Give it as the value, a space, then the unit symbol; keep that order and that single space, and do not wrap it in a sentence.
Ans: 12.5 psi
